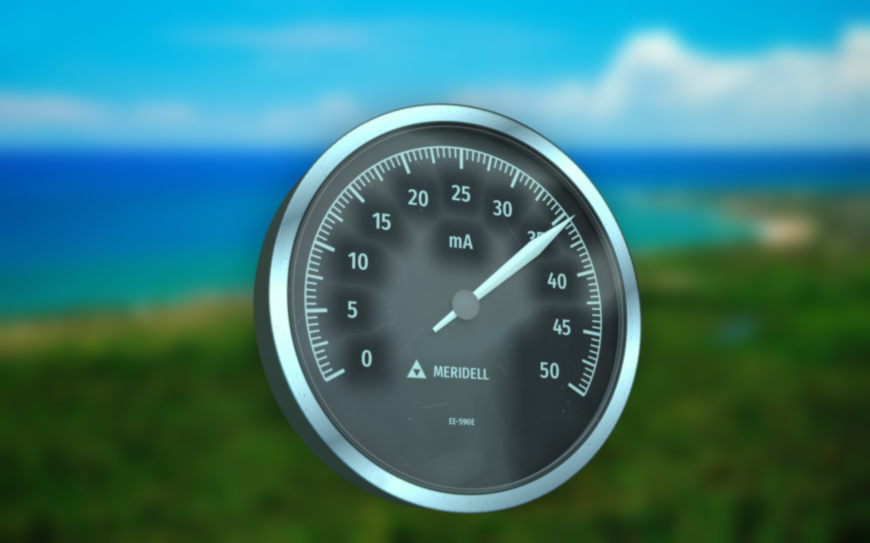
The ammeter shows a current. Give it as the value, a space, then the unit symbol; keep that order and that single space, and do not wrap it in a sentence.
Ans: 35.5 mA
